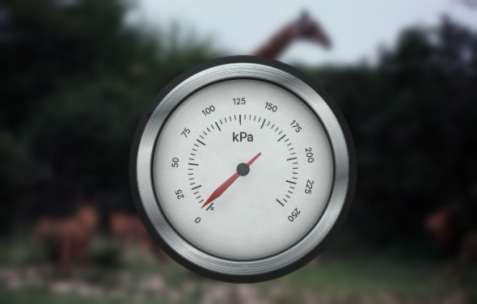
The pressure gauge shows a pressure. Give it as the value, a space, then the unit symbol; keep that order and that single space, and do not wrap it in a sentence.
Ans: 5 kPa
